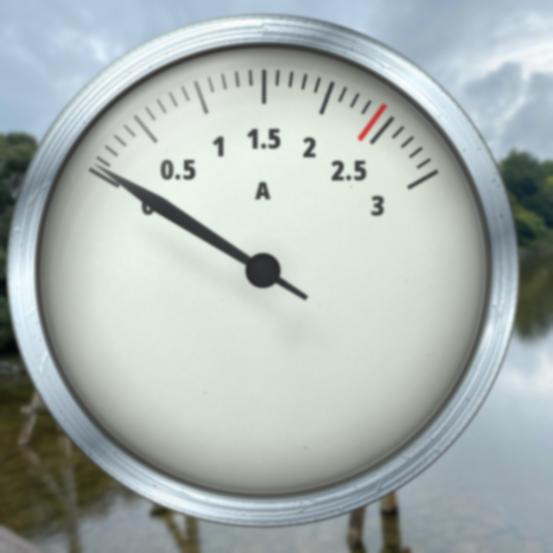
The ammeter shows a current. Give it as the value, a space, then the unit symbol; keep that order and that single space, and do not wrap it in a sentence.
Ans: 0.05 A
